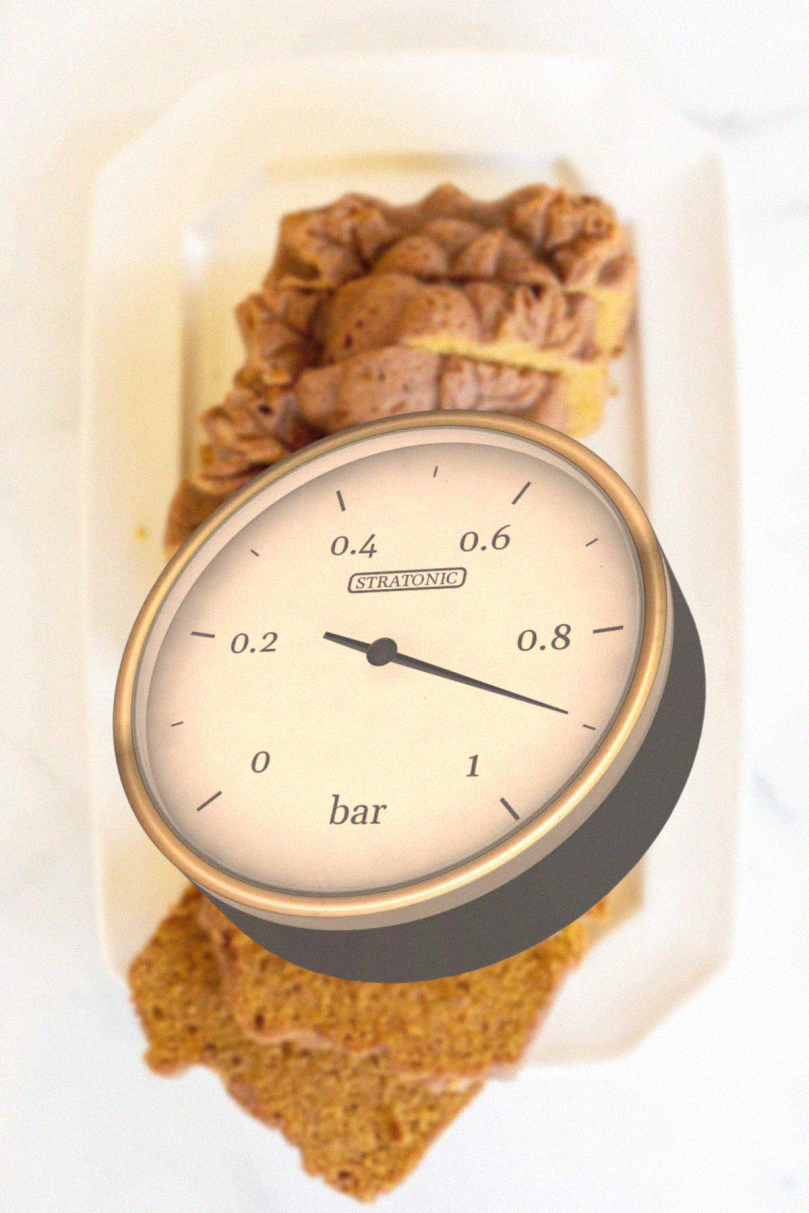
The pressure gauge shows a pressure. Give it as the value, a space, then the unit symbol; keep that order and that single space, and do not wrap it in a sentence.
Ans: 0.9 bar
